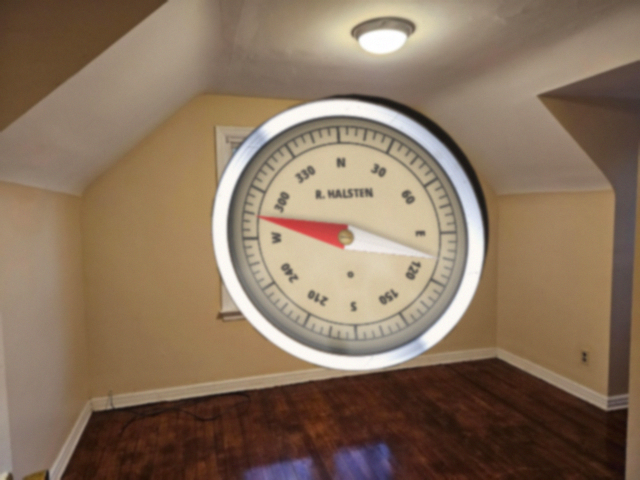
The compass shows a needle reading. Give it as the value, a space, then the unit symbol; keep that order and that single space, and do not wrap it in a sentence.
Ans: 285 °
